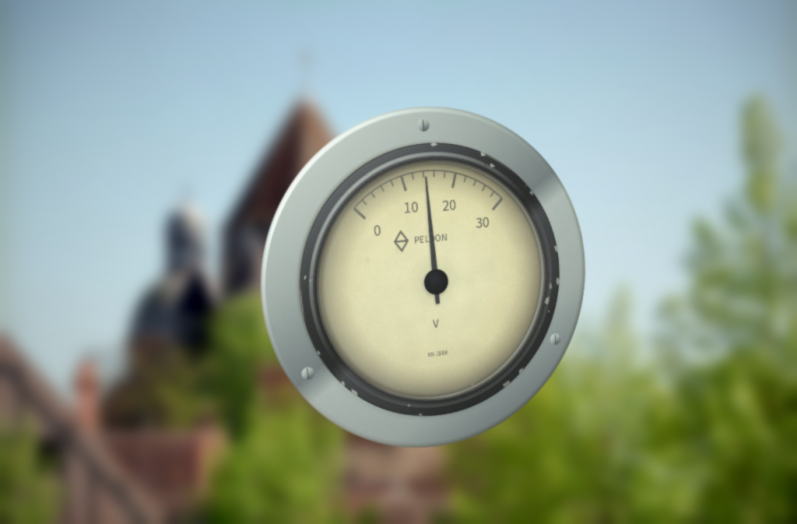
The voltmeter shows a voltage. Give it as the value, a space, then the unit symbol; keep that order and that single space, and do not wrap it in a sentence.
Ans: 14 V
